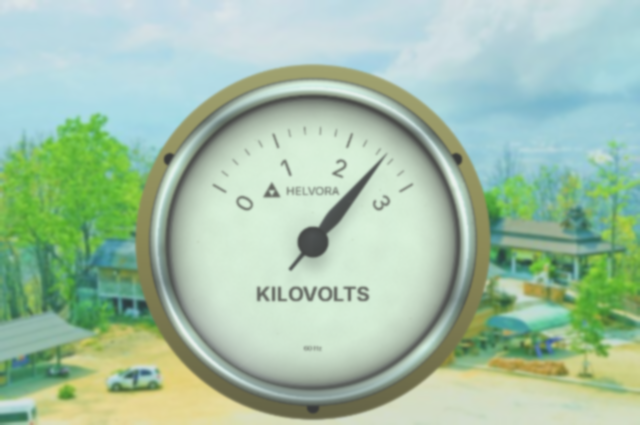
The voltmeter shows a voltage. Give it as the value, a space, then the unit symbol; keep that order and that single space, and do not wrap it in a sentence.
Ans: 2.5 kV
